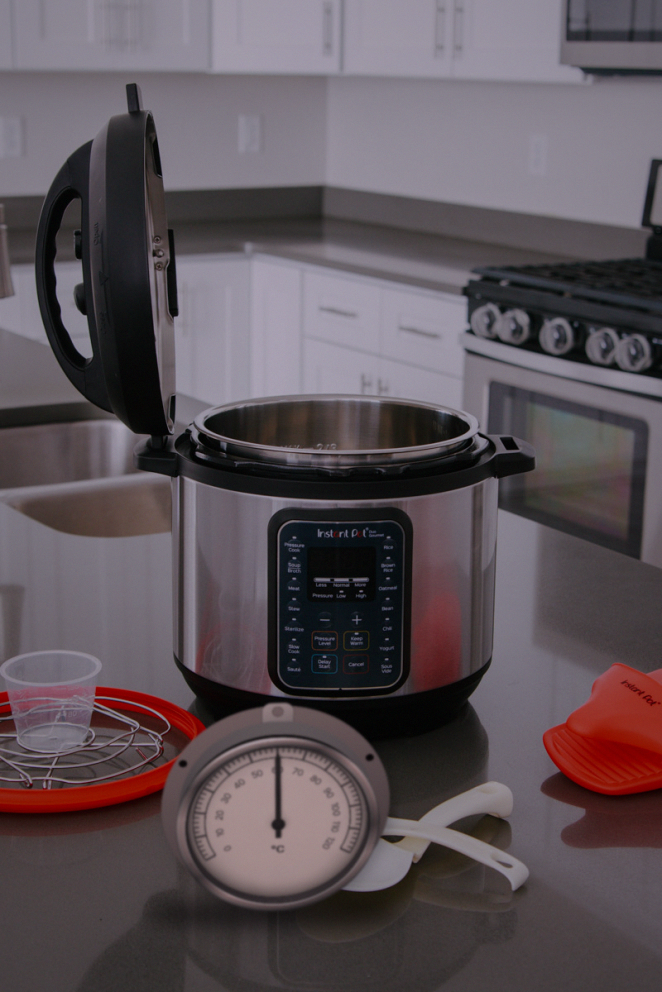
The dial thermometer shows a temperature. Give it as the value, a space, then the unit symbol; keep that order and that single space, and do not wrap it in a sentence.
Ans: 60 °C
